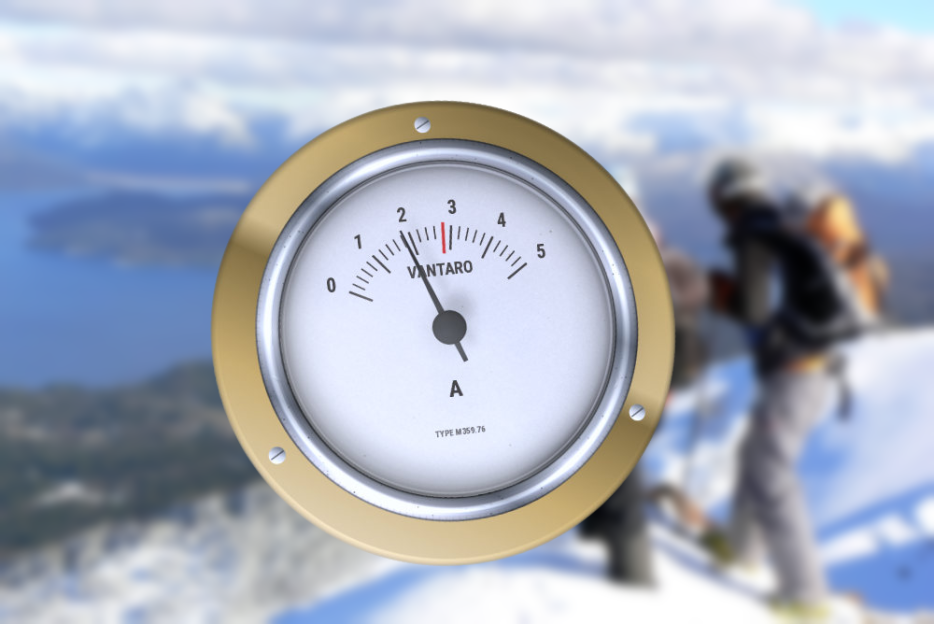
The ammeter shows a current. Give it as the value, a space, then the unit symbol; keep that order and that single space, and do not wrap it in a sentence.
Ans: 1.8 A
